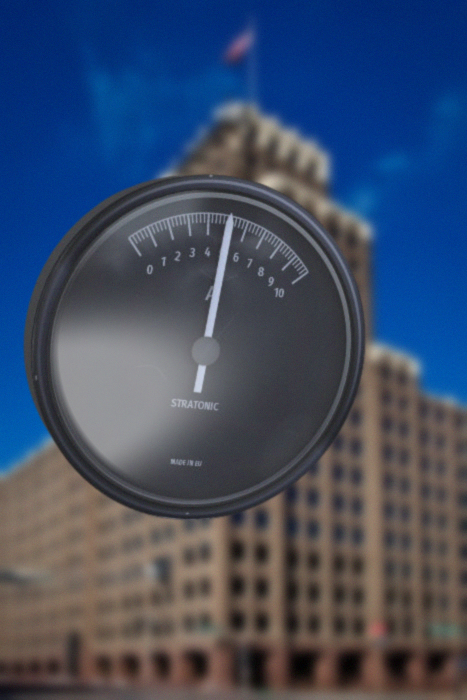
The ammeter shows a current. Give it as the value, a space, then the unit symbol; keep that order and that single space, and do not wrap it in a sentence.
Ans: 5 A
